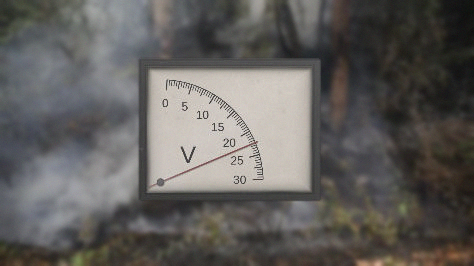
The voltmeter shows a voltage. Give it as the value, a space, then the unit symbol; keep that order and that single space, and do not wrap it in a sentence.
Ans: 22.5 V
